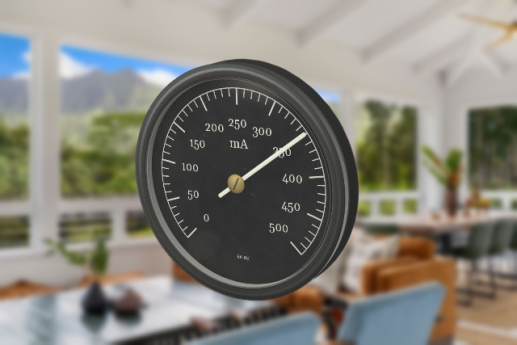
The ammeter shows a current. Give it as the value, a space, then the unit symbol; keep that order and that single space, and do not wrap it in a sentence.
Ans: 350 mA
